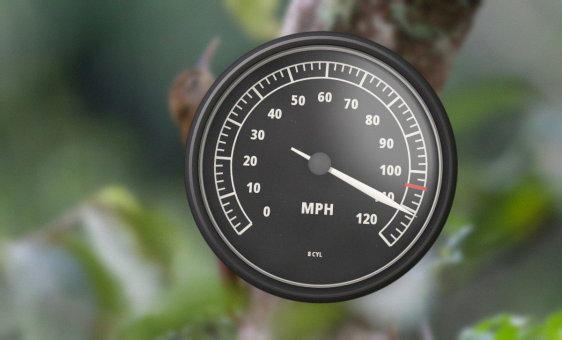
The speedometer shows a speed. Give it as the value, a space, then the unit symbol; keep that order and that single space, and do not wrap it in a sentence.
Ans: 111 mph
